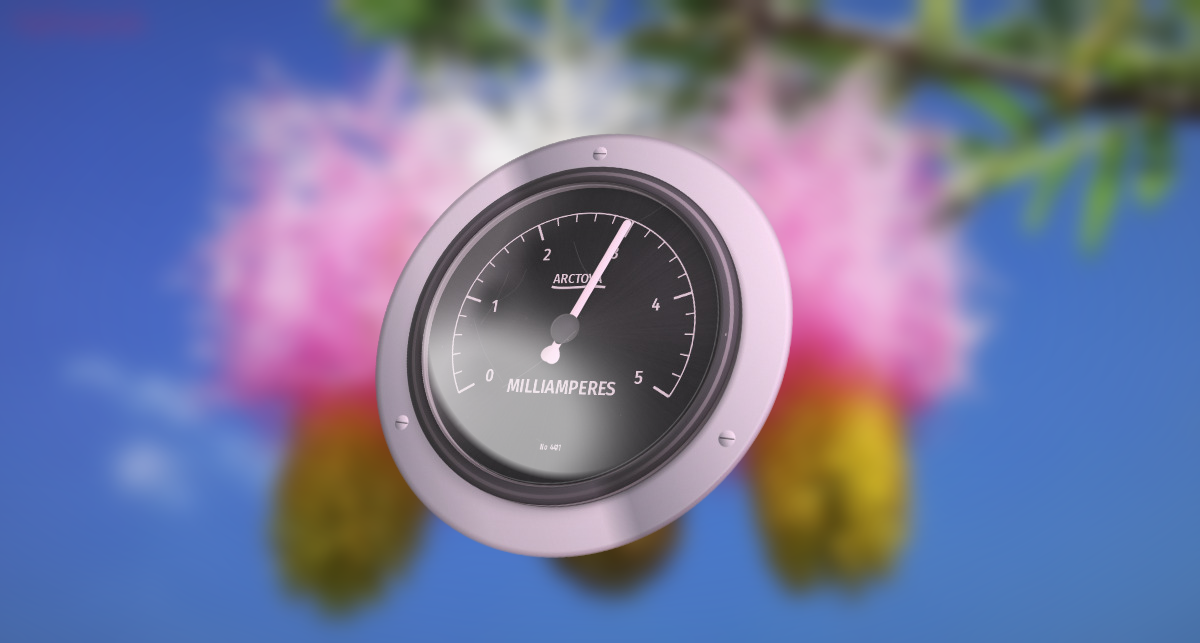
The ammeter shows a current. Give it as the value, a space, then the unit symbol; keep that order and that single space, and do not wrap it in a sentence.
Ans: 3 mA
